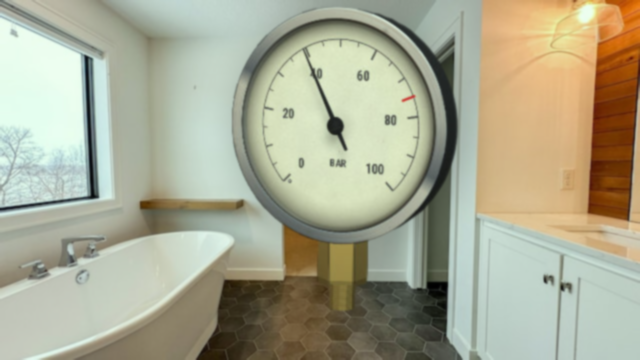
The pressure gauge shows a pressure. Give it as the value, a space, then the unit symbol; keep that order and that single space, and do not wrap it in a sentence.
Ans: 40 bar
